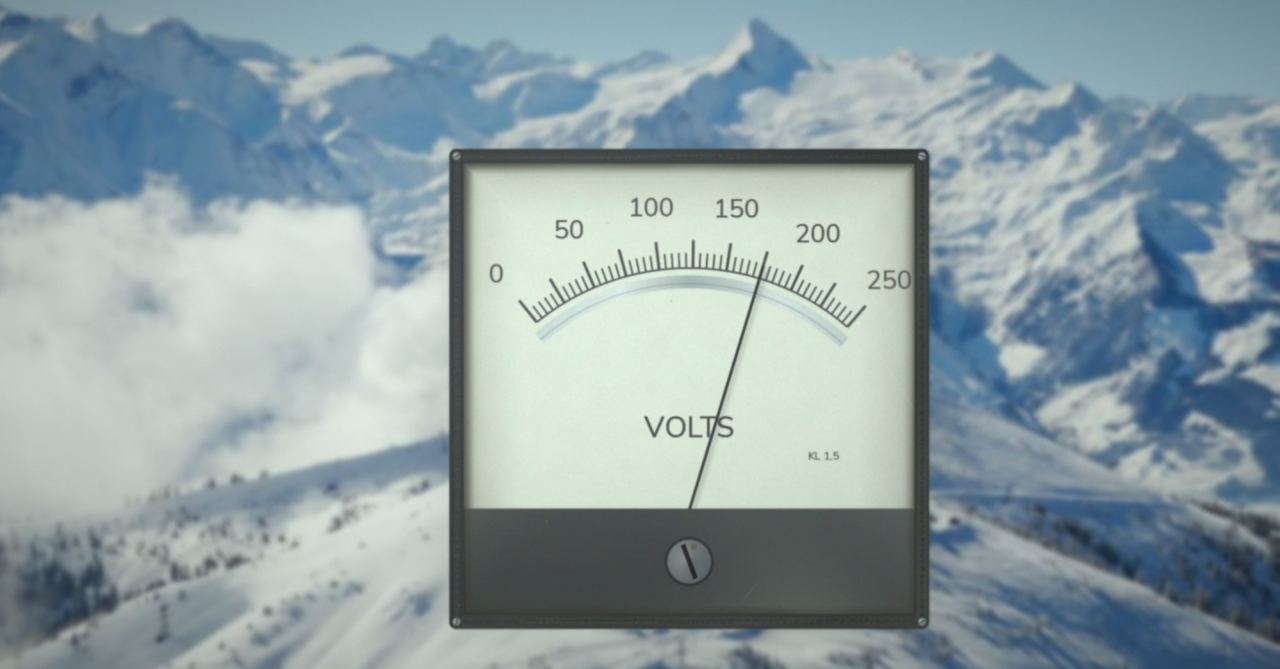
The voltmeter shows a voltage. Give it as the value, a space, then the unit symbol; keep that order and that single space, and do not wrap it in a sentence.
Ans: 175 V
